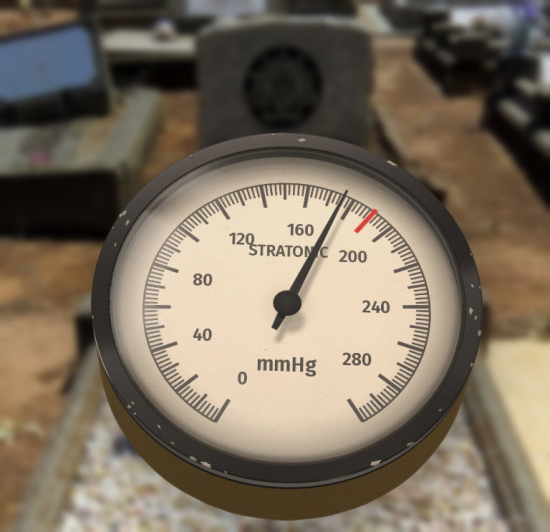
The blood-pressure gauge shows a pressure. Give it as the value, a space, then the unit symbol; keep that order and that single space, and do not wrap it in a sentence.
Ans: 176 mmHg
